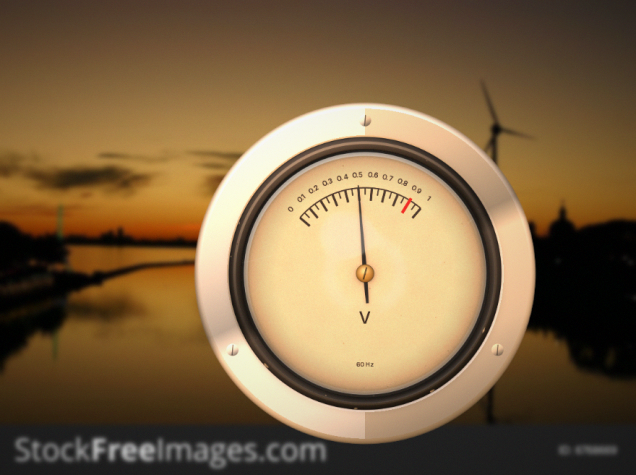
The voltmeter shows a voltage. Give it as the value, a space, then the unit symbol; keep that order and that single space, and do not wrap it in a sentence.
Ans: 0.5 V
